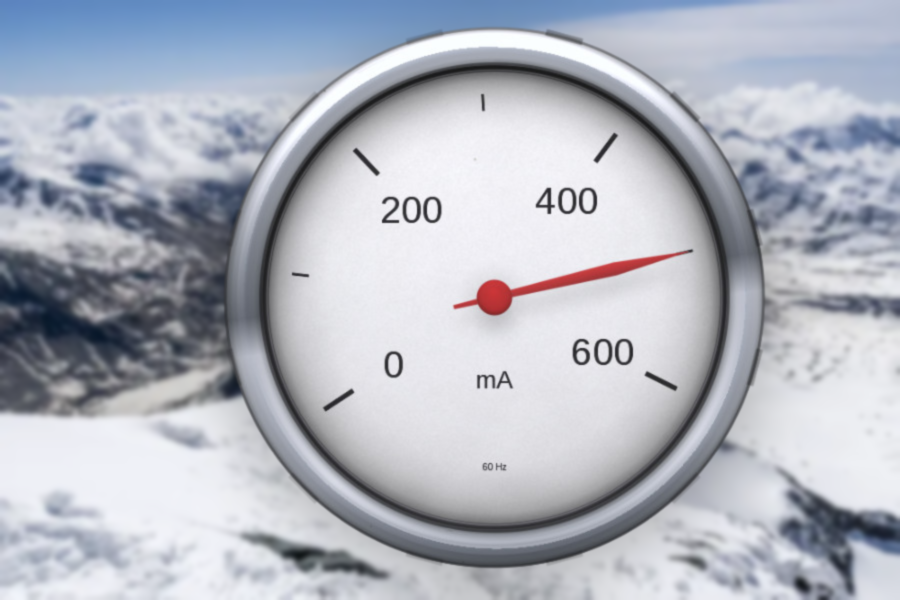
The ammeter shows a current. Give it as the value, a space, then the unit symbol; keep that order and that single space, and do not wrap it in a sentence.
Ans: 500 mA
